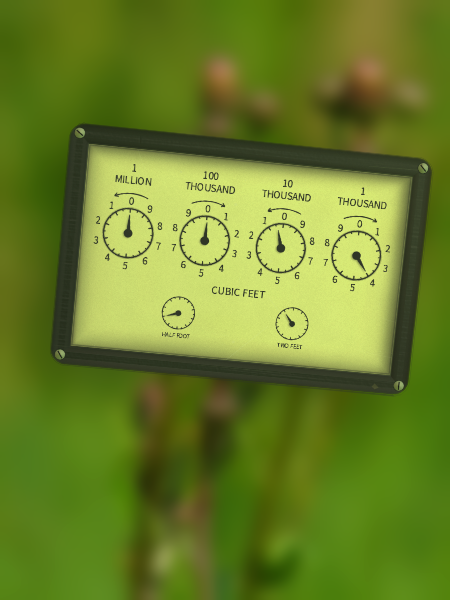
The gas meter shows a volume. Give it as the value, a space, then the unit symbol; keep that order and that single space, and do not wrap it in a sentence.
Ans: 400 ft³
